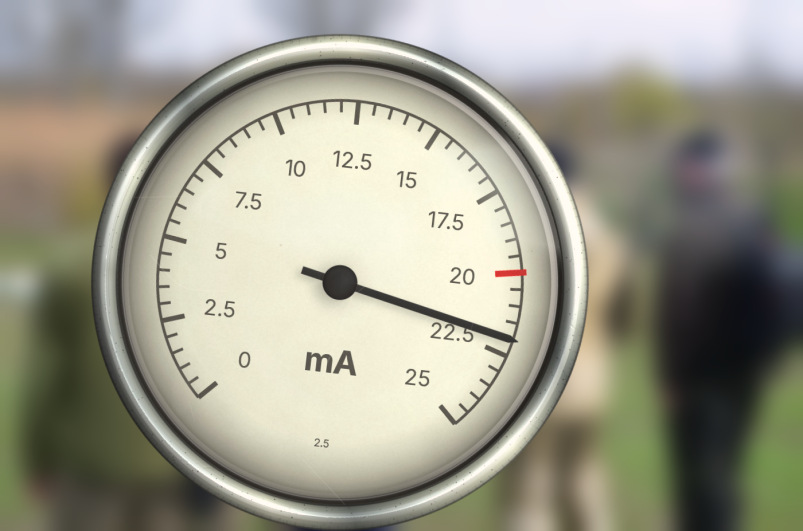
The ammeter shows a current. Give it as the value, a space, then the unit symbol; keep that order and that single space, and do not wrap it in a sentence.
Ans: 22 mA
